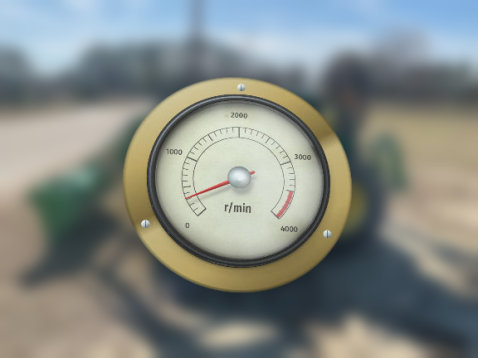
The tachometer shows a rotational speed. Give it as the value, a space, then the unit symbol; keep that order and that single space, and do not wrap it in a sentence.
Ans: 300 rpm
